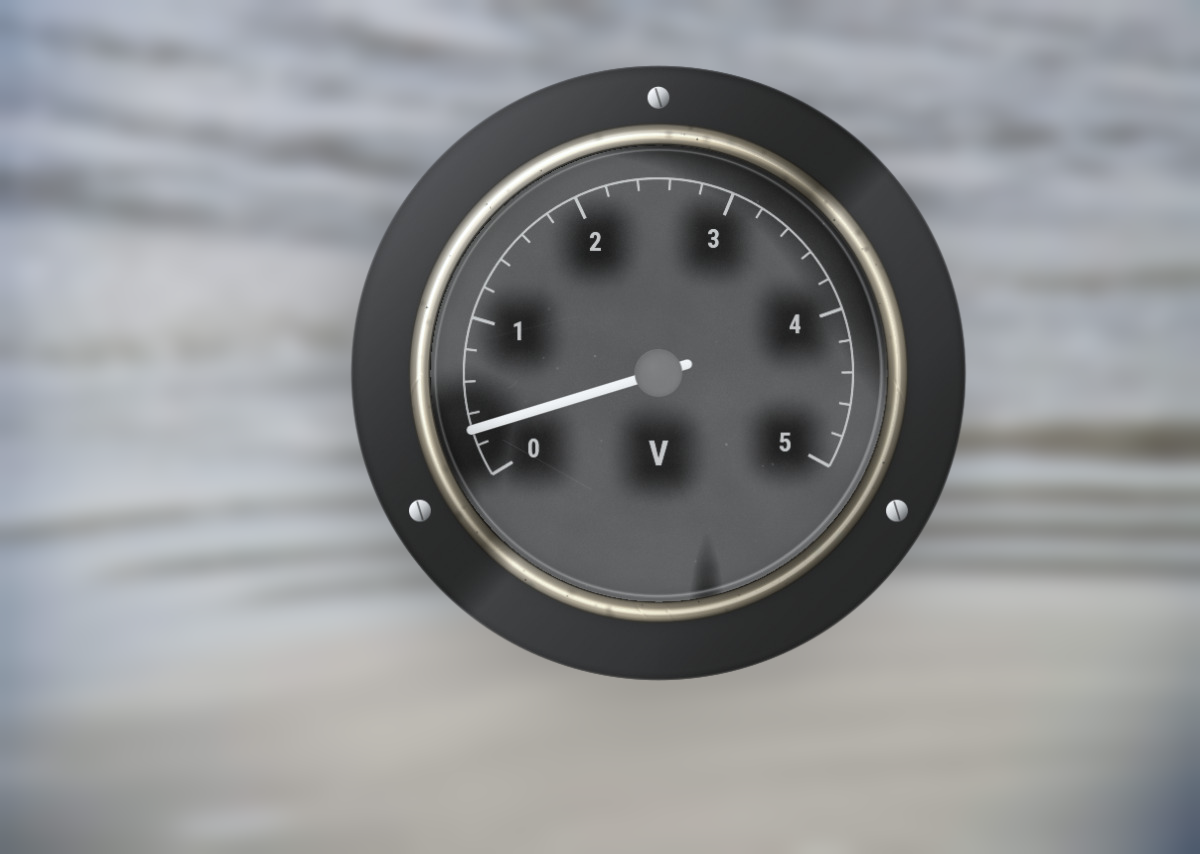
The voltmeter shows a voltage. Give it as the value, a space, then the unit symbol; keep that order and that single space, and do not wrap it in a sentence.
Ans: 0.3 V
